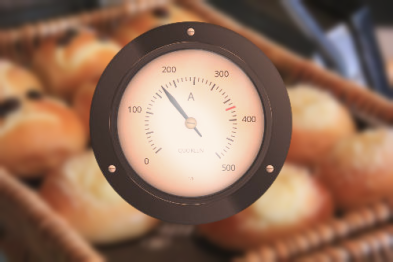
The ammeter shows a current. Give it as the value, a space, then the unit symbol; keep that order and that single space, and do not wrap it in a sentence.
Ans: 170 A
